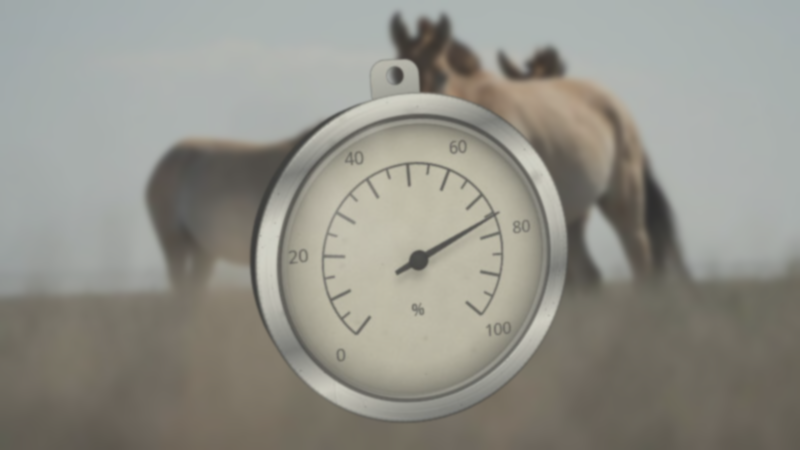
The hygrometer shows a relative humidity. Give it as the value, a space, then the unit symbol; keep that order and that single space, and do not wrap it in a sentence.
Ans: 75 %
